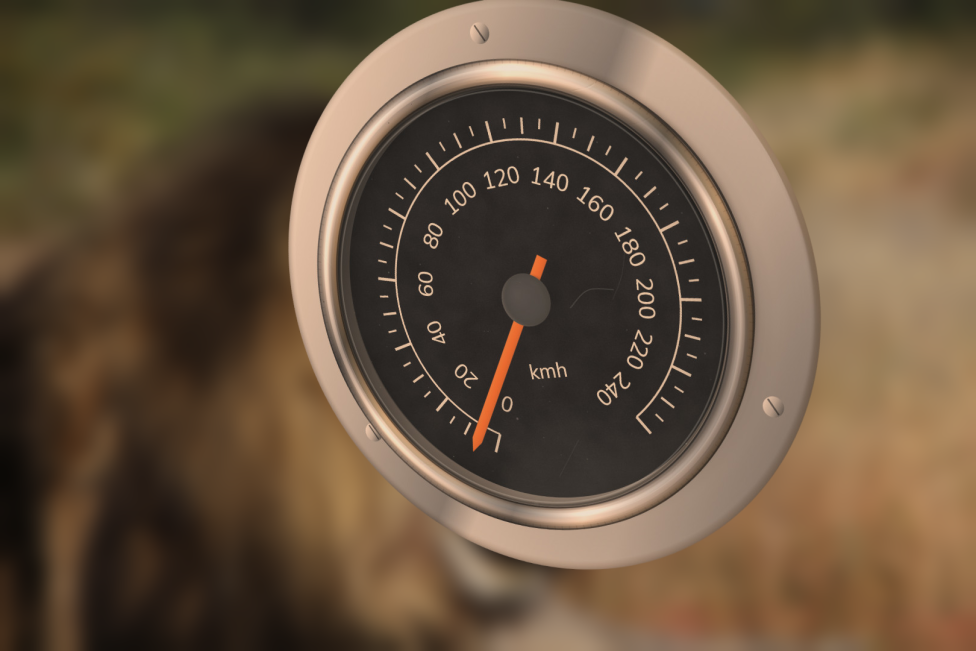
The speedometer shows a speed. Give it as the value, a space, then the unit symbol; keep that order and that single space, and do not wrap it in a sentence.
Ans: 5 km/h
